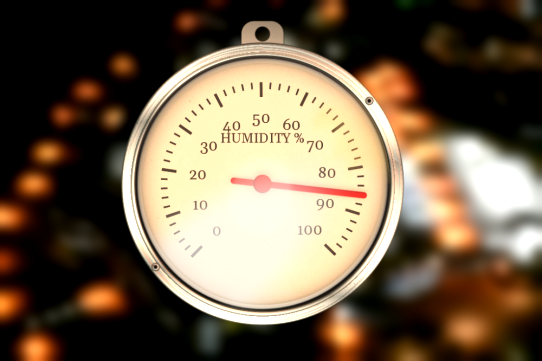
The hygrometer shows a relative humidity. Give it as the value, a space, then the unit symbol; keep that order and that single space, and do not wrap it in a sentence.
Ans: 86 %
